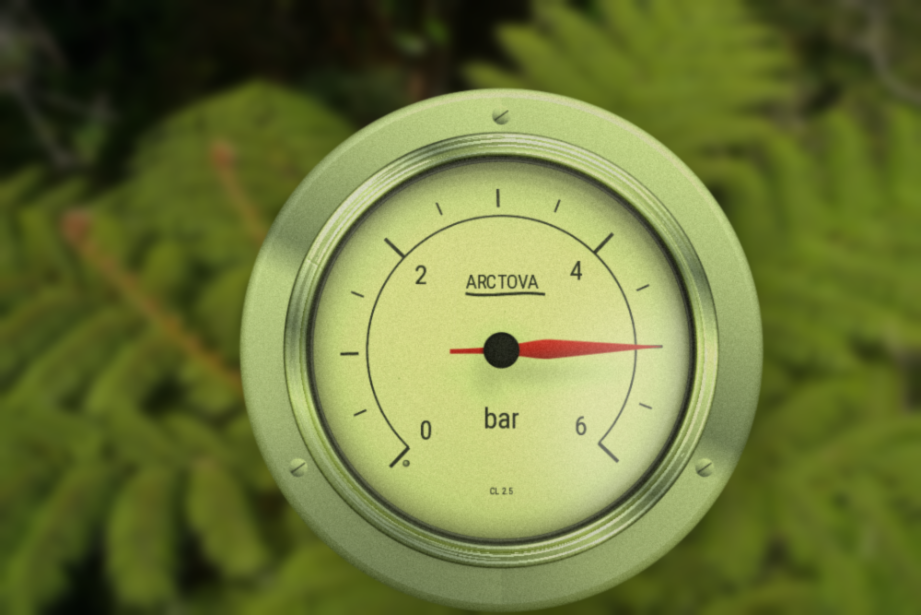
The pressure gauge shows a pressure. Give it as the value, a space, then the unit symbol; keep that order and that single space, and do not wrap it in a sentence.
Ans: 5 bar
